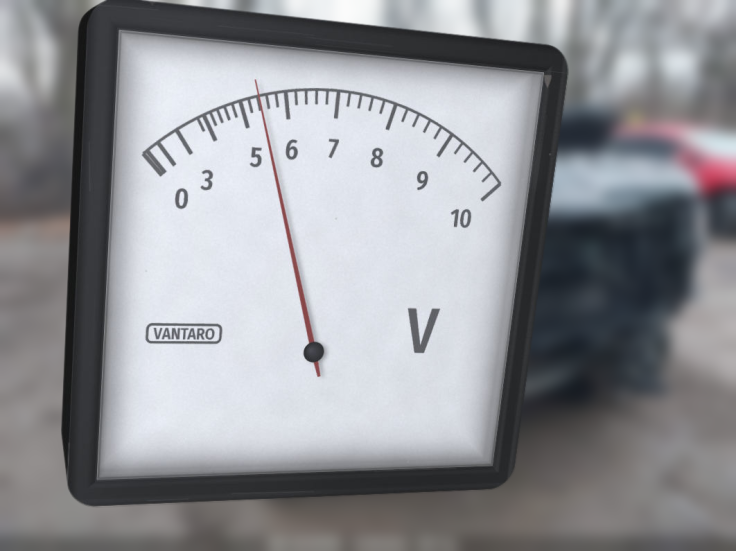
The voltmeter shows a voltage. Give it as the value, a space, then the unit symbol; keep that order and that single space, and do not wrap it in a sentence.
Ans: 5.4 V
